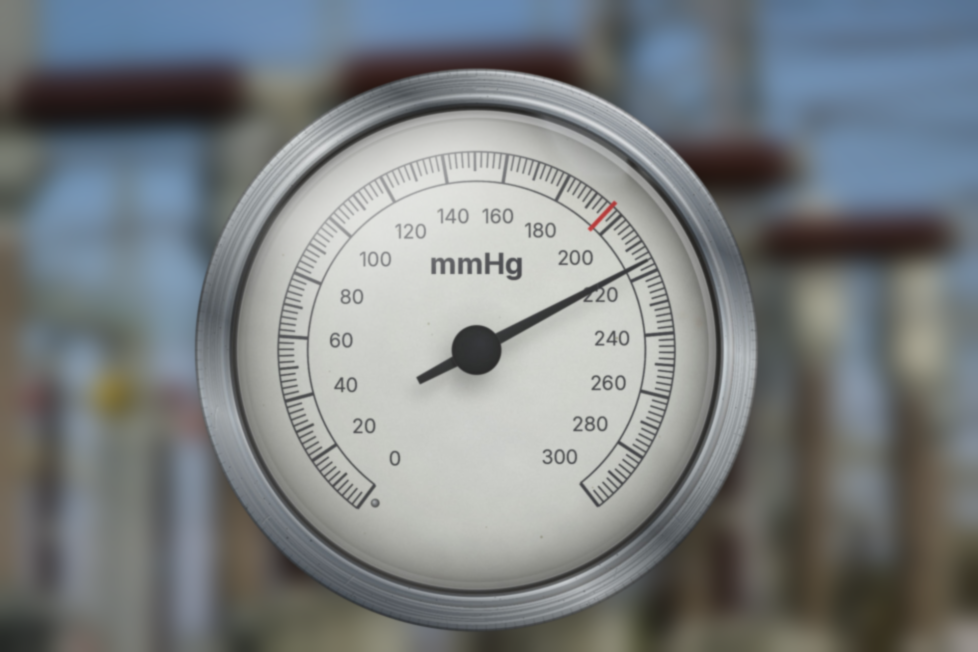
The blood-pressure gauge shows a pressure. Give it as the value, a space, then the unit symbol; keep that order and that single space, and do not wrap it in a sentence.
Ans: 216 mmHg
